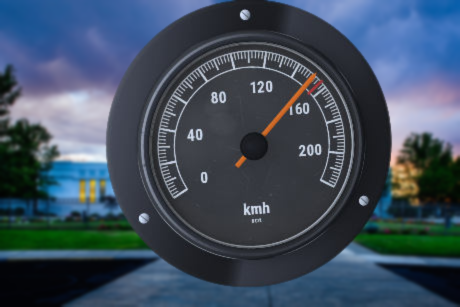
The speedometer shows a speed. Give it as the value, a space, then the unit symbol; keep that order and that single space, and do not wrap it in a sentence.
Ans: 150 km/h
